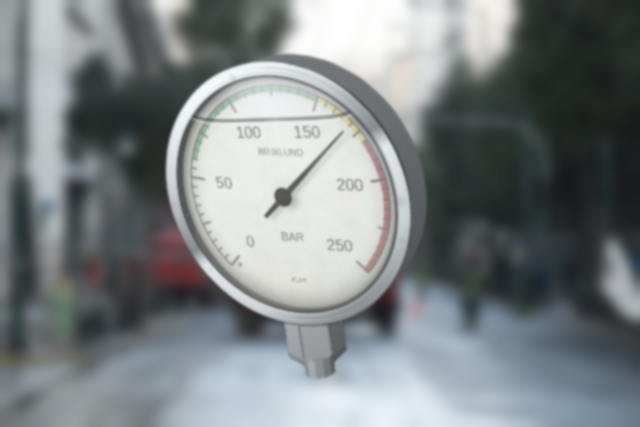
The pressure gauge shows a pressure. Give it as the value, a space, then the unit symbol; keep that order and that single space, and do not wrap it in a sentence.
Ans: 170 bar
